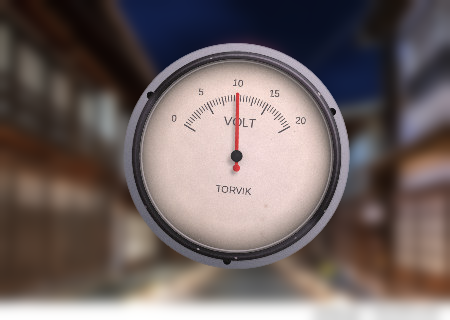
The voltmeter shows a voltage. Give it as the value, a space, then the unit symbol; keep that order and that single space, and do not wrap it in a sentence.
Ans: 10 V
